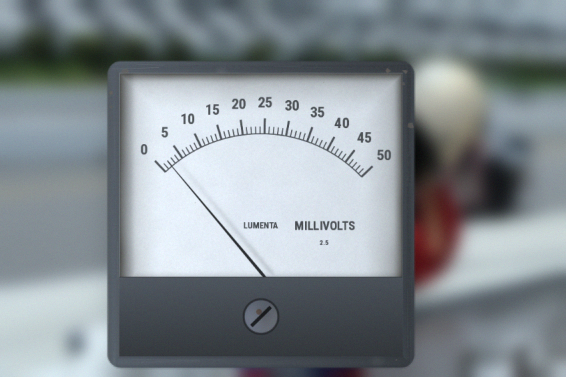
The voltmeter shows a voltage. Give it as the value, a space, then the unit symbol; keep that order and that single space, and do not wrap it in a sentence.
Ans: 2 mV
